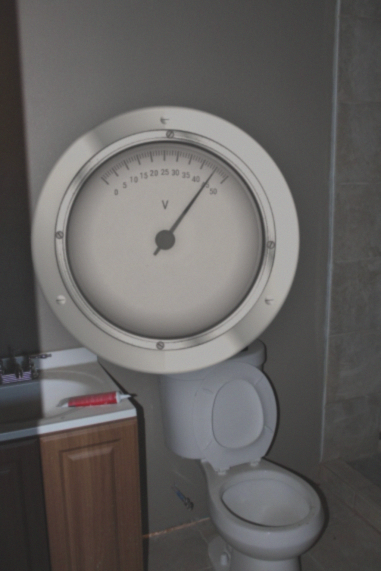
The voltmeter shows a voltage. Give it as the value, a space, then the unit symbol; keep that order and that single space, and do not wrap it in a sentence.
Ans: 45 V
